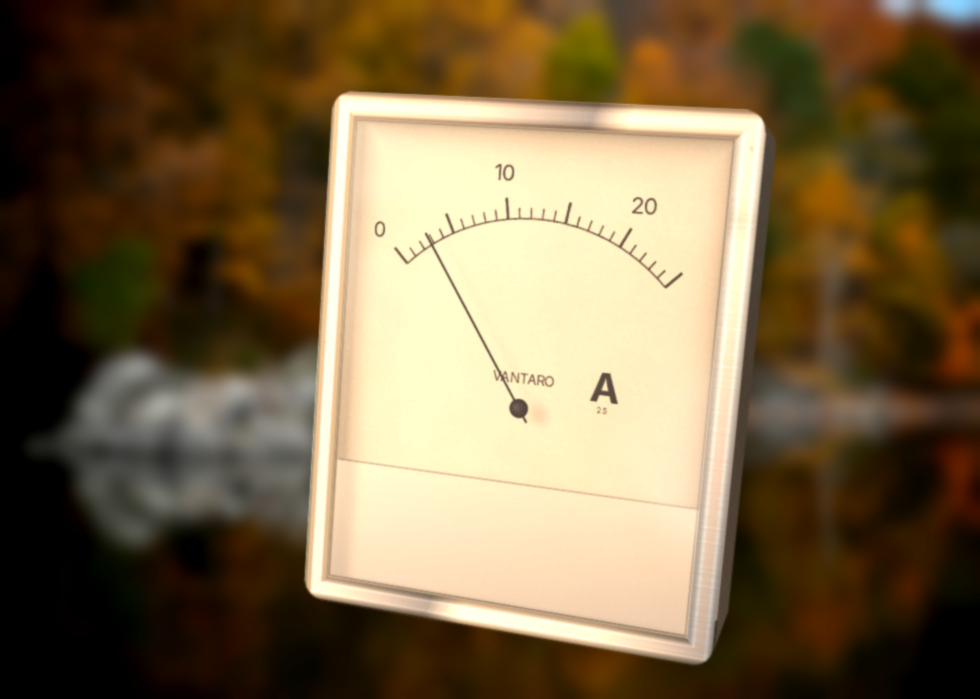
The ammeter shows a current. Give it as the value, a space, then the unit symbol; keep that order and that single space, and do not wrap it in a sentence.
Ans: 3 A
